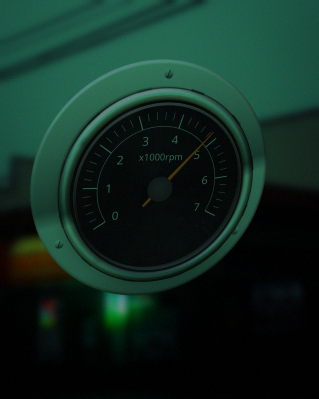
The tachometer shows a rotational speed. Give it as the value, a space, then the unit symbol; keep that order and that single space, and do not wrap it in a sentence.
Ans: 4800 rpm
